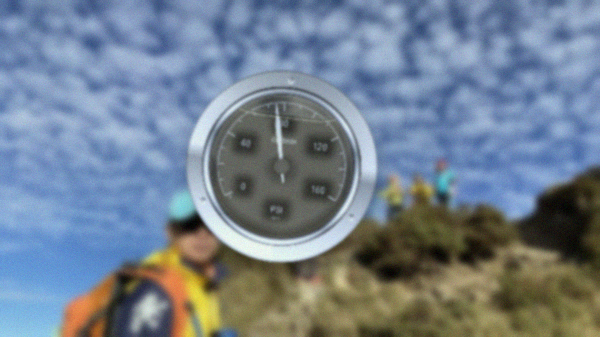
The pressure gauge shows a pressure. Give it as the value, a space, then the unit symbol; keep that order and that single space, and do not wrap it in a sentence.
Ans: 75 psi
